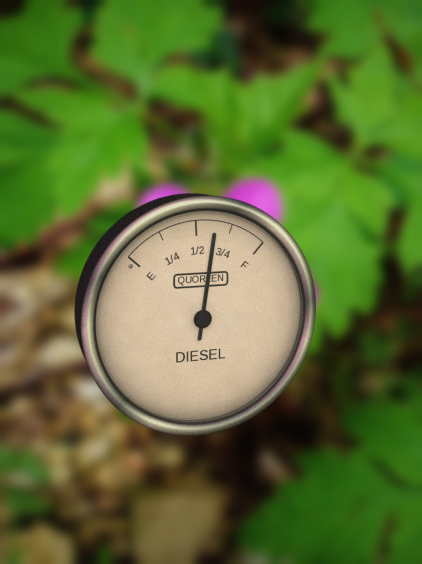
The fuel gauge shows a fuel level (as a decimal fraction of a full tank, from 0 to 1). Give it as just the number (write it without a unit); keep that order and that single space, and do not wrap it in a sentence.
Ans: 0.625
